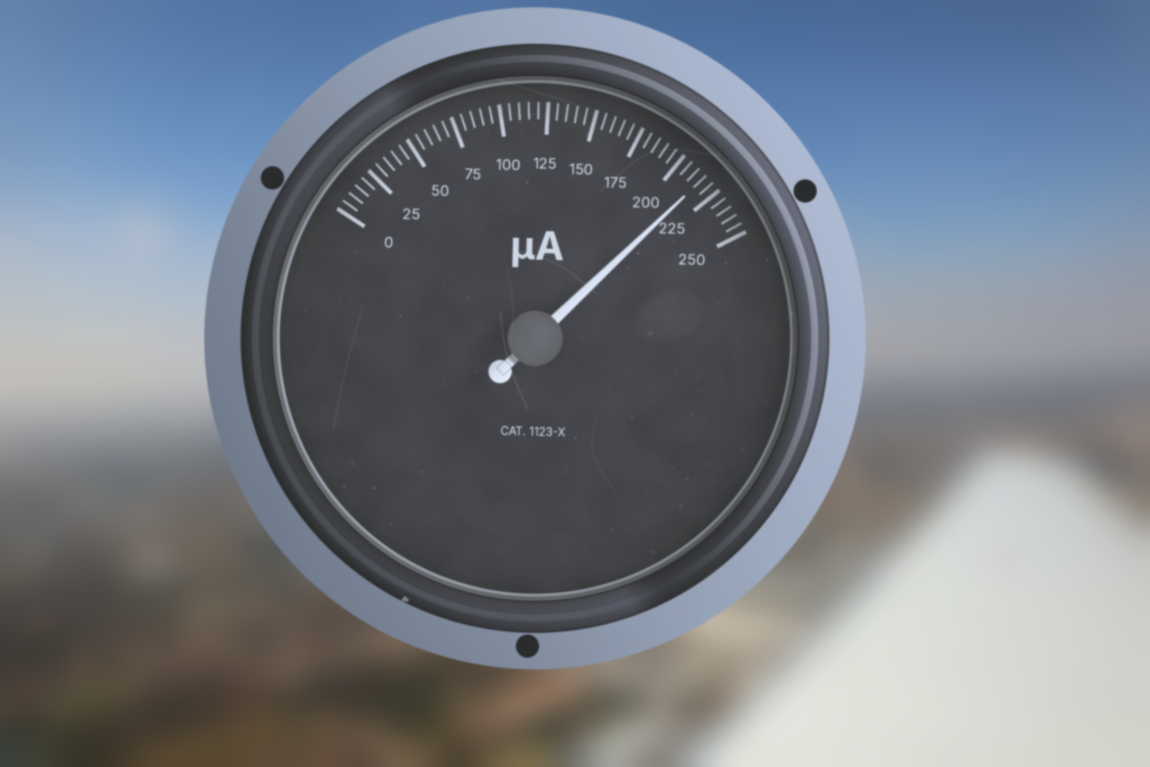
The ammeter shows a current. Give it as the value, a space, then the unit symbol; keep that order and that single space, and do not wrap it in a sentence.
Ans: 215 µA
